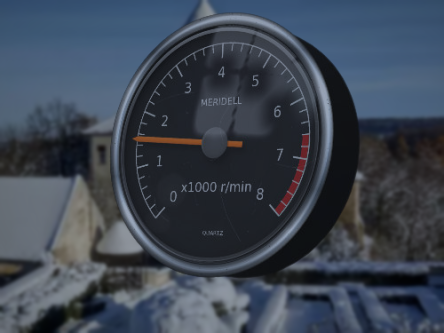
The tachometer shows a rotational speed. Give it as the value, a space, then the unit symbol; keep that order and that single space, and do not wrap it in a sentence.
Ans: 1500 rpm
